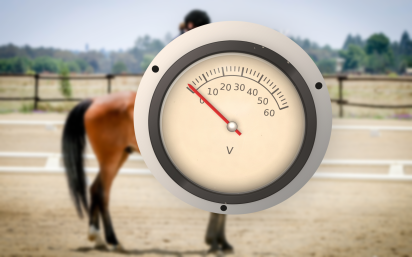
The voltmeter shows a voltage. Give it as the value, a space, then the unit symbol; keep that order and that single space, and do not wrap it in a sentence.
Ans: 2 V
